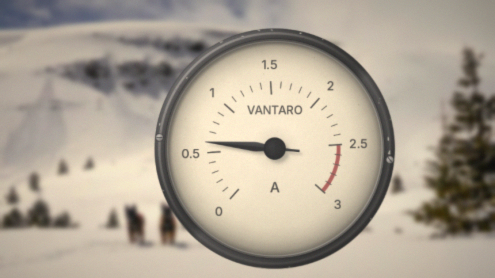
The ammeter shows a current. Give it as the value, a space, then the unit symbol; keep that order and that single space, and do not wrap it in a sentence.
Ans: 0.6 A
